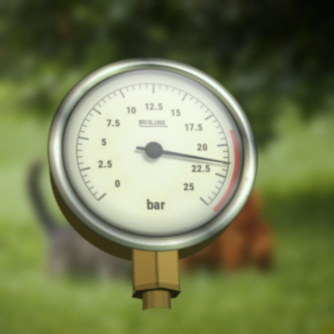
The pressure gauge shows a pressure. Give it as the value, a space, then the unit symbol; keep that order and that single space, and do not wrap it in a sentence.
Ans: 21.5 bar
